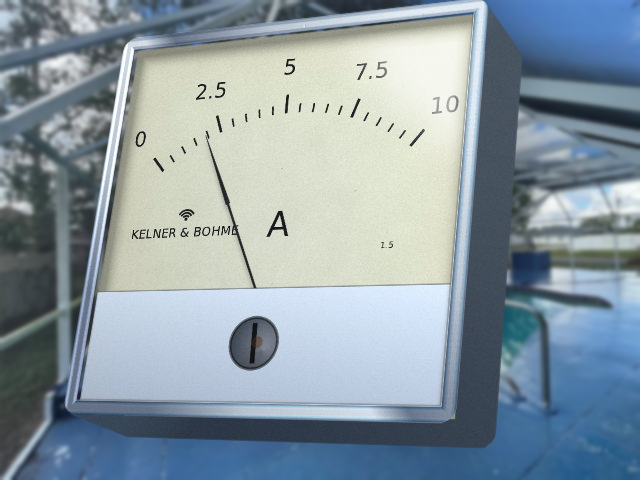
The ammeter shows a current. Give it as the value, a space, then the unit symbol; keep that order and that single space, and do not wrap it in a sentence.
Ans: 2 A
